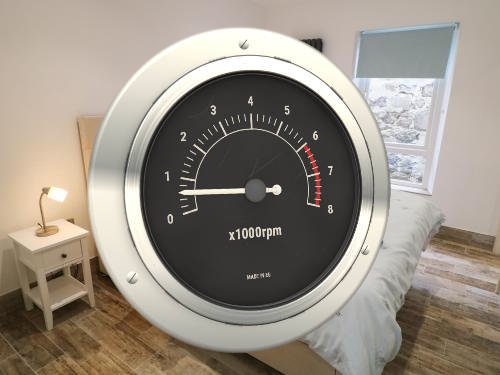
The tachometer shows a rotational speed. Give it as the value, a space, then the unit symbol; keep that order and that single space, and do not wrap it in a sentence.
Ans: 600 rpm
